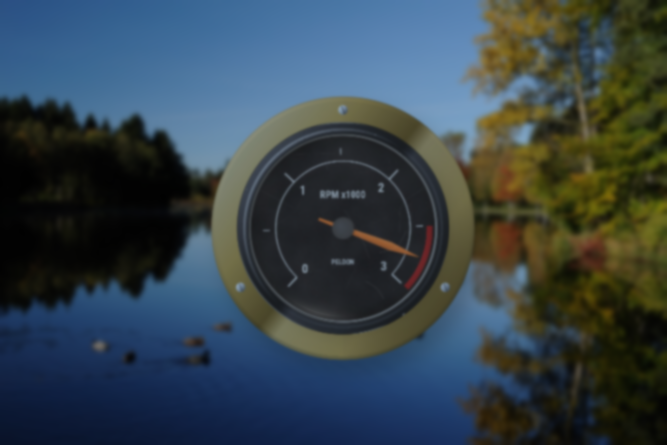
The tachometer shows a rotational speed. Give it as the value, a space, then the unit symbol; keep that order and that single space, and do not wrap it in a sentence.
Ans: 2750 rpm
